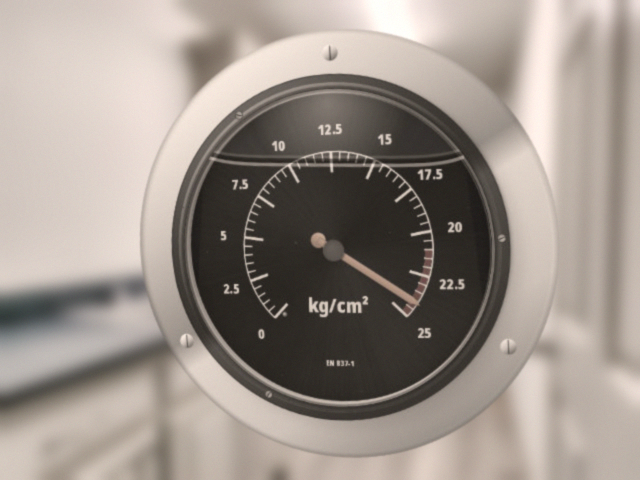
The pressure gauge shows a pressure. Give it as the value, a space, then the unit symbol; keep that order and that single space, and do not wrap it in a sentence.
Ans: 24 kg/cm²
